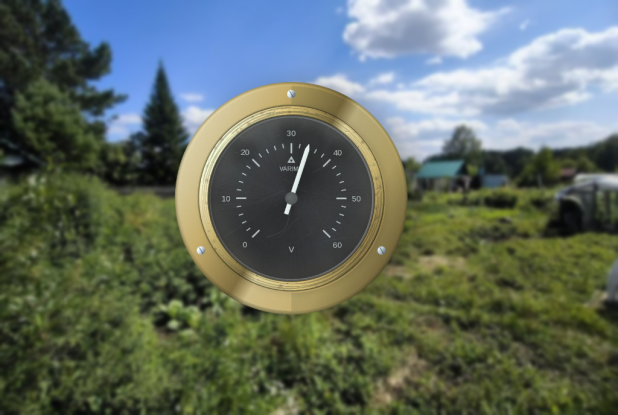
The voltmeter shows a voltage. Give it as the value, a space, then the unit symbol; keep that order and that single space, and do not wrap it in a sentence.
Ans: 34 V
